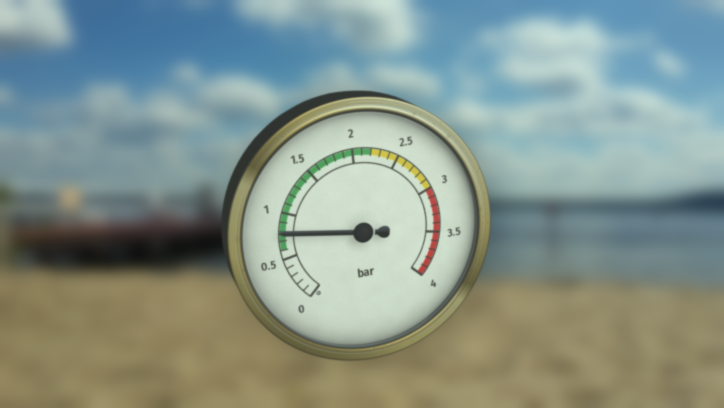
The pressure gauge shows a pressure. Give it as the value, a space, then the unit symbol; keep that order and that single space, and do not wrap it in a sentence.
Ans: 0.8 bar
